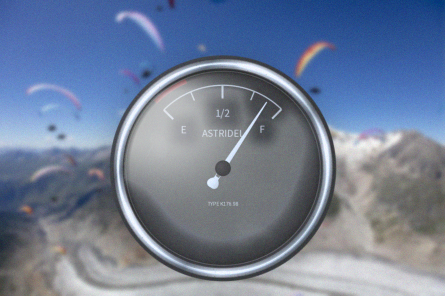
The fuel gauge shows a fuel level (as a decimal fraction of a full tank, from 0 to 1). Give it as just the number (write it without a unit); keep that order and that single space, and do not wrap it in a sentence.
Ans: 0.875
